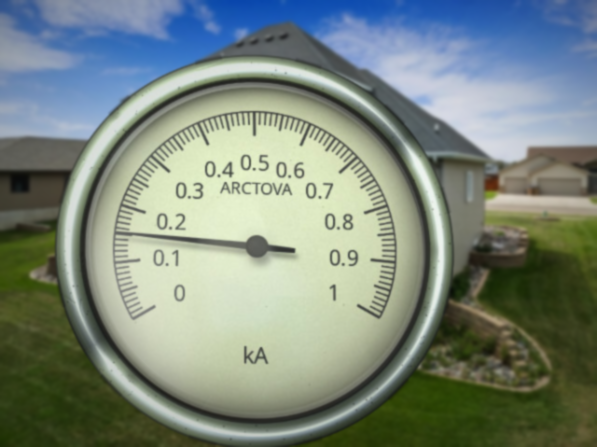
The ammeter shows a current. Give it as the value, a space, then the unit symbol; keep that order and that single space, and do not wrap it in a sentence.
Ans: 0.15 kA
